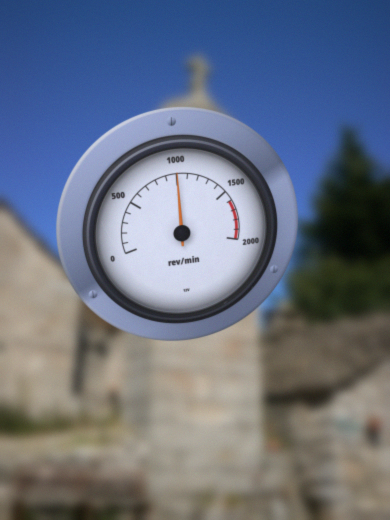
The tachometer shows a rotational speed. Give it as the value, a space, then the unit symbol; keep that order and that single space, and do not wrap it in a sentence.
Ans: 1000 rpm
